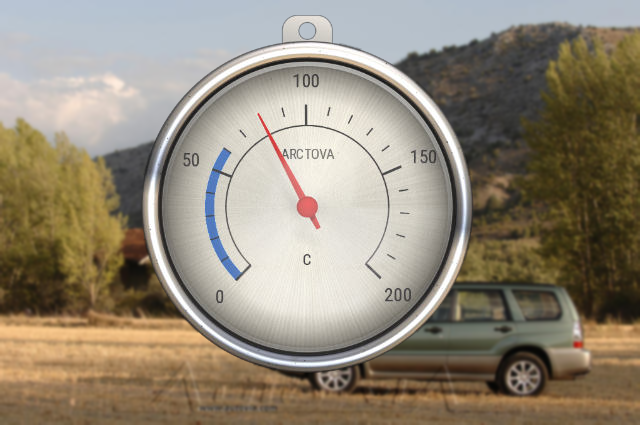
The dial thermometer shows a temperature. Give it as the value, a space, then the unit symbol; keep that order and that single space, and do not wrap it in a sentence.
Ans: 80 °C
